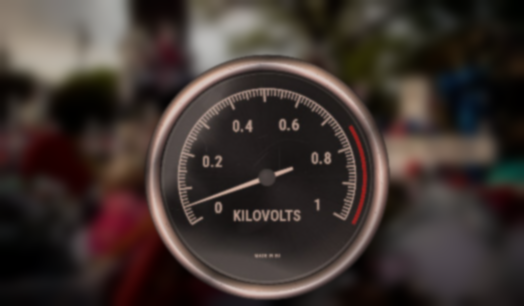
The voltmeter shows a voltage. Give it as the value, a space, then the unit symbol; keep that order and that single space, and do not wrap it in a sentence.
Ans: 0.05 kV
